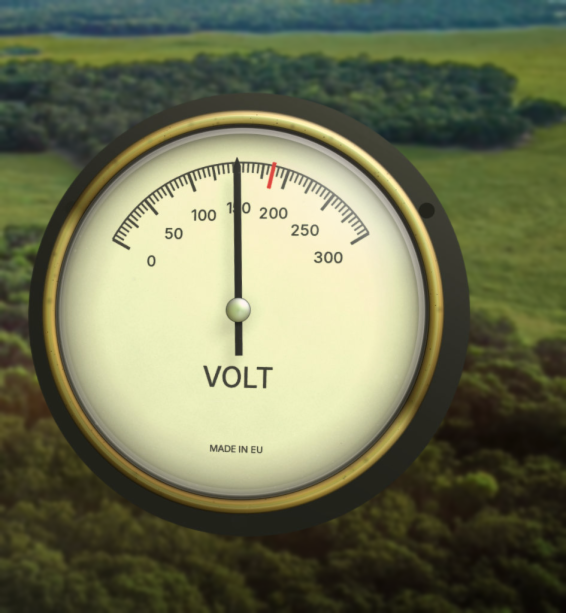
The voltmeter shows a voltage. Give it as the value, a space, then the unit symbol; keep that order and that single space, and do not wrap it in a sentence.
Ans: 150 V
